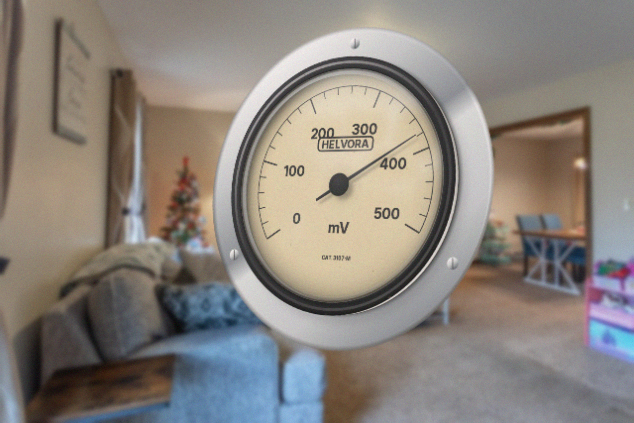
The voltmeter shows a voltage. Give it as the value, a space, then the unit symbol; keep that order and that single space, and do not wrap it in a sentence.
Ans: 380 mV
